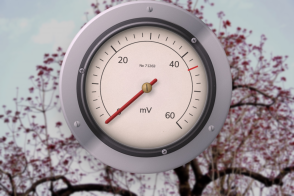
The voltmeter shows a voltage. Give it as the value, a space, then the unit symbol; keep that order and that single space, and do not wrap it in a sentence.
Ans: 0 mV
